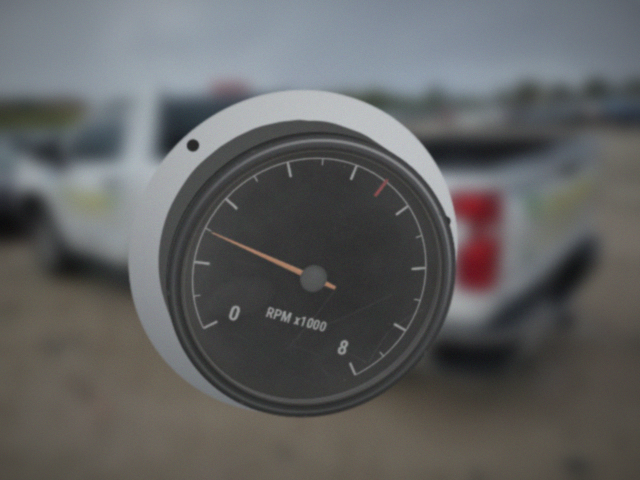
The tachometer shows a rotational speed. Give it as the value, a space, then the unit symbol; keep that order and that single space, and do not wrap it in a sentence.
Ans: 1500 rpm
